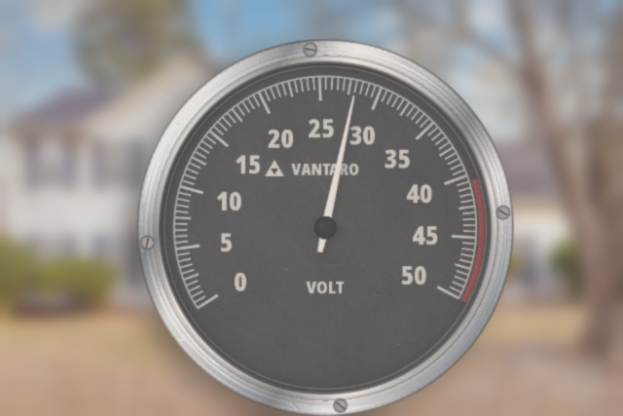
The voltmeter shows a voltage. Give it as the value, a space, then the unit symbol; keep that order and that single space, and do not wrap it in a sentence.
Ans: 28 V
